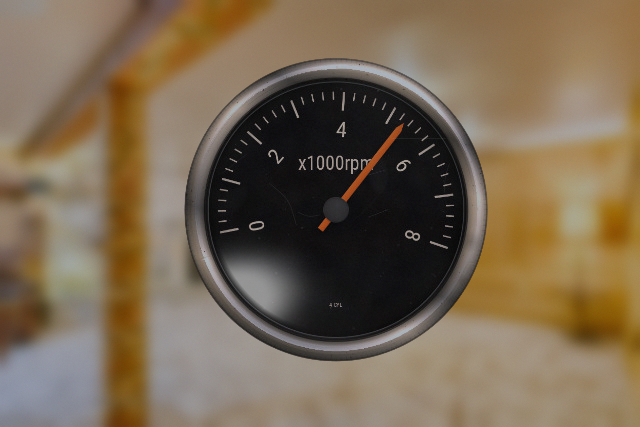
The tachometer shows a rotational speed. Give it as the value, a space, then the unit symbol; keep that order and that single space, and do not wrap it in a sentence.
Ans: 5300 rpm
